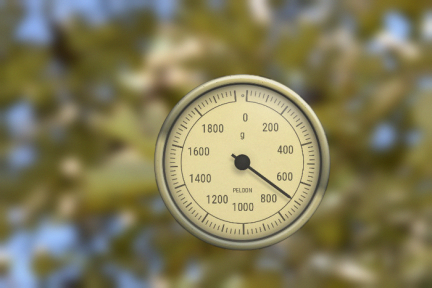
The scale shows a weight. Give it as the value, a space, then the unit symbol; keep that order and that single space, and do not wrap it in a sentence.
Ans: 700 g
